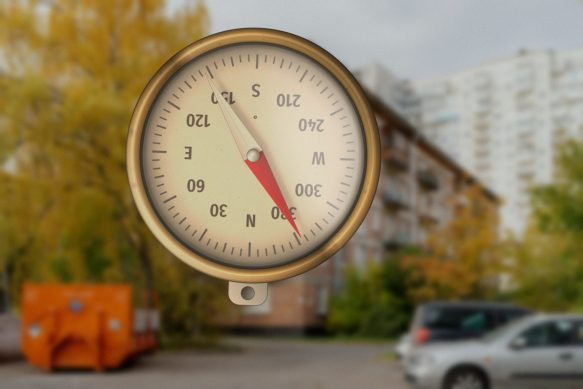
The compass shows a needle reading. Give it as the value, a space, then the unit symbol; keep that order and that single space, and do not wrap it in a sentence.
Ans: 327.5 °
